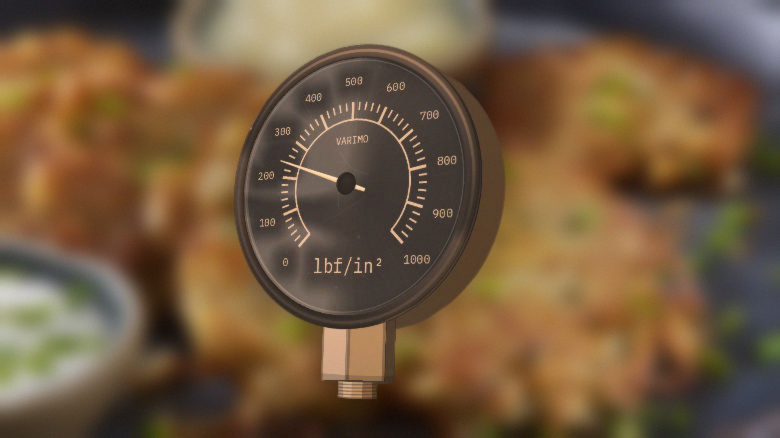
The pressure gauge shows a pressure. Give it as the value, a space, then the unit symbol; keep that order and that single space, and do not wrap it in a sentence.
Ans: 240 psi
